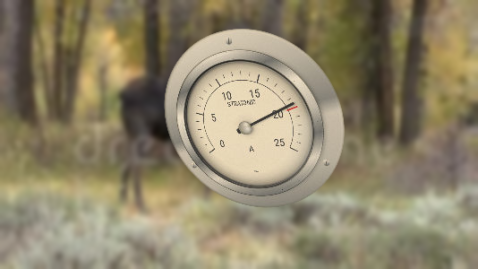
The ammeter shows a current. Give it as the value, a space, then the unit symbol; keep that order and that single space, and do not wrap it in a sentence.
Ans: 19.5 A
